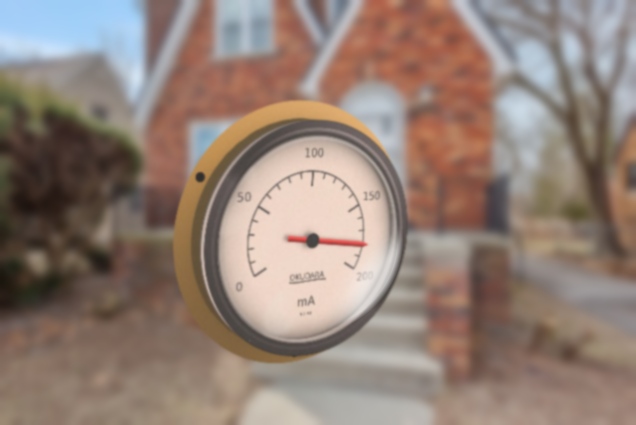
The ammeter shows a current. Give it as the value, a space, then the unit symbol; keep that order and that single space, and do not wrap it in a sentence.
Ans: 180 mA
